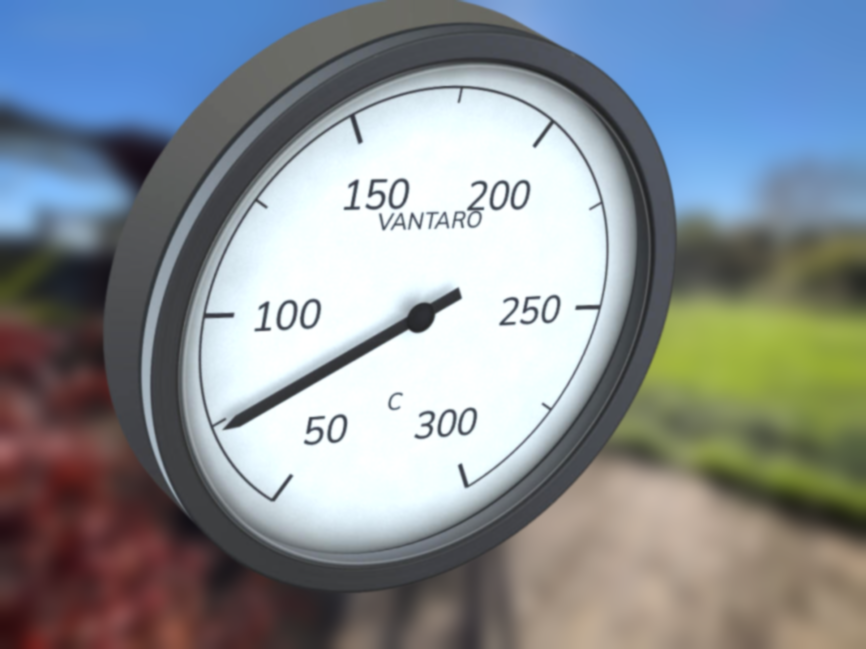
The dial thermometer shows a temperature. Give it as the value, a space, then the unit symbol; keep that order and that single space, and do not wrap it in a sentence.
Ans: 75 °C
